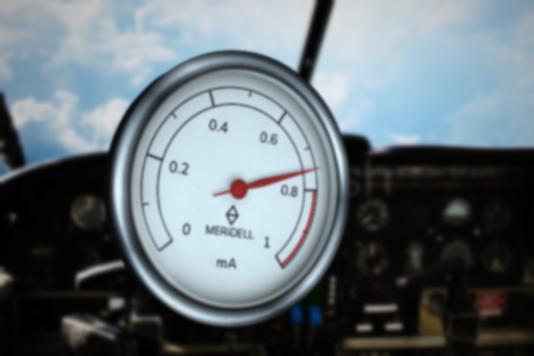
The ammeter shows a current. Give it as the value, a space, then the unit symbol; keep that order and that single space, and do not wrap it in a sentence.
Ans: 0.75 mA
